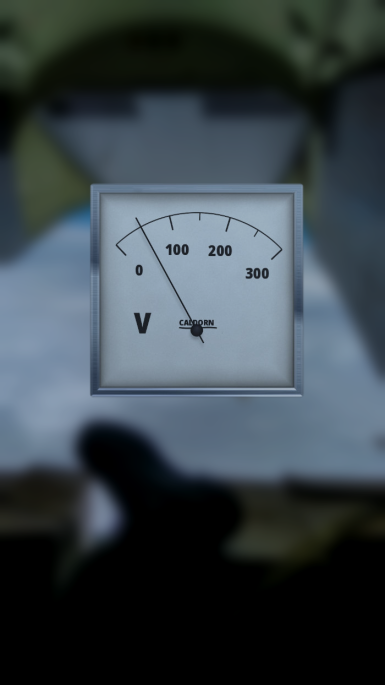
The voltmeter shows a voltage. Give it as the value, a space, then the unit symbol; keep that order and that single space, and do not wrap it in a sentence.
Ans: 50 V
